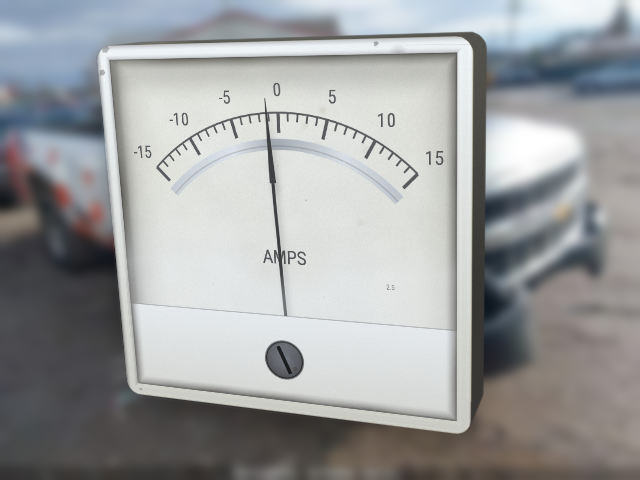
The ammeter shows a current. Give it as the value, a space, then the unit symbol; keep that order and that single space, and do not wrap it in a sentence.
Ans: -1 A
